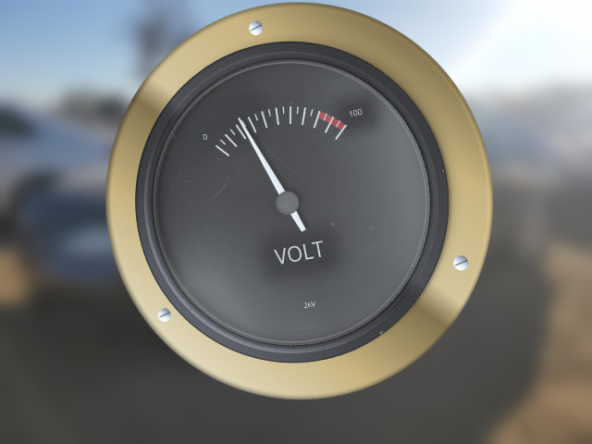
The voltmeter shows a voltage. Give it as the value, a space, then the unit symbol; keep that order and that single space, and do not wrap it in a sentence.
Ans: 25 V
